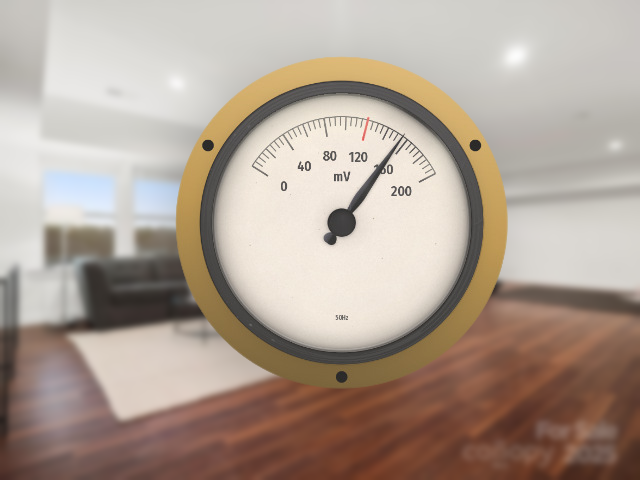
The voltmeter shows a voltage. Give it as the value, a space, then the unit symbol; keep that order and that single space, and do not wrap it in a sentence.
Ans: 155 mV
